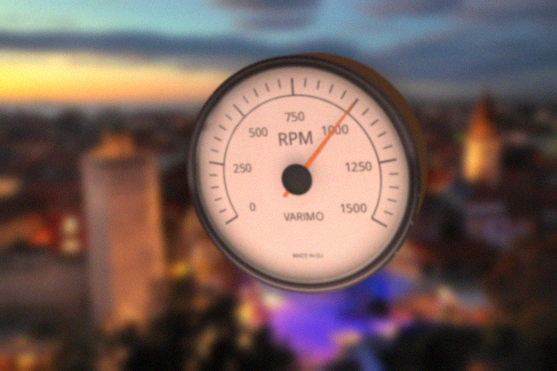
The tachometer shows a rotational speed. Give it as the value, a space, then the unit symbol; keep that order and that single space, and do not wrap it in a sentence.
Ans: 1000 rpm
